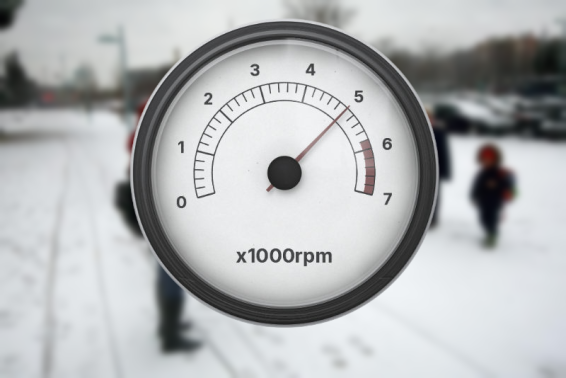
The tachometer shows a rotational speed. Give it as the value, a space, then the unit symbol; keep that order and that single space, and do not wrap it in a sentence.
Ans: 5000 rpm
